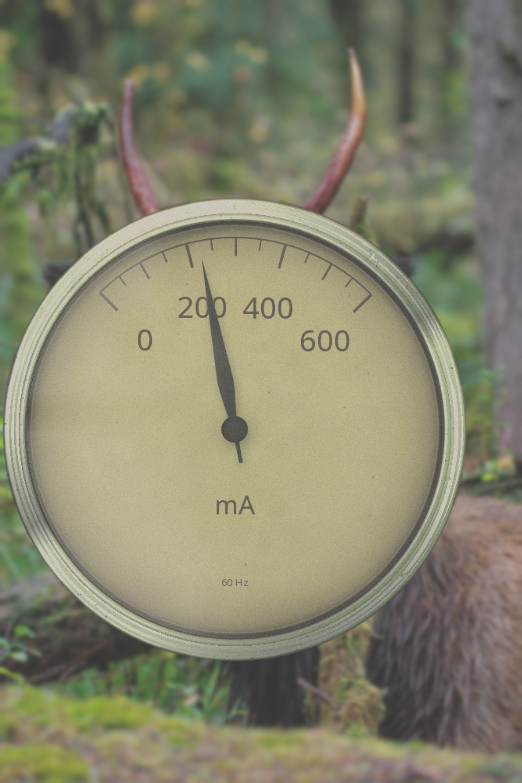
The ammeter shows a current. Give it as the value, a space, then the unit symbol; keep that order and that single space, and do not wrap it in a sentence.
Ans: 225 mA
